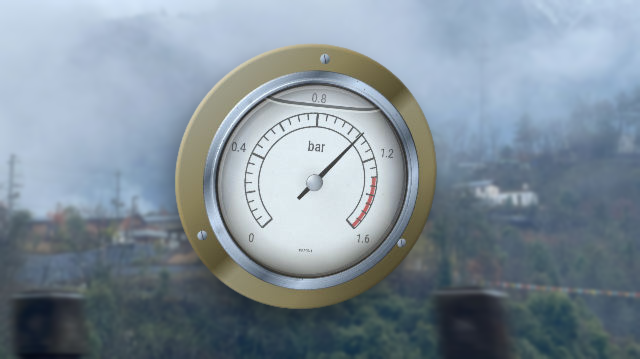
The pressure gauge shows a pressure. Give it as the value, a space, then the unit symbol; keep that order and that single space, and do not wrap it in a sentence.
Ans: 1.05 bar
